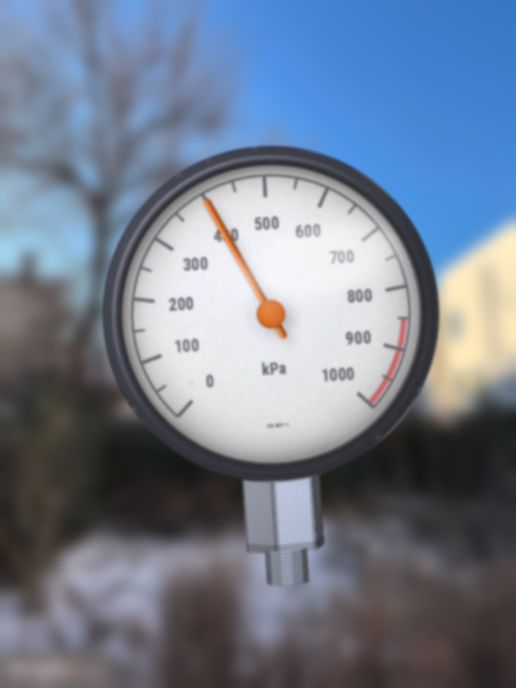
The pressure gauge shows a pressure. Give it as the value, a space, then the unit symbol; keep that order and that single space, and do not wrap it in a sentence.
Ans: 400 kPa
